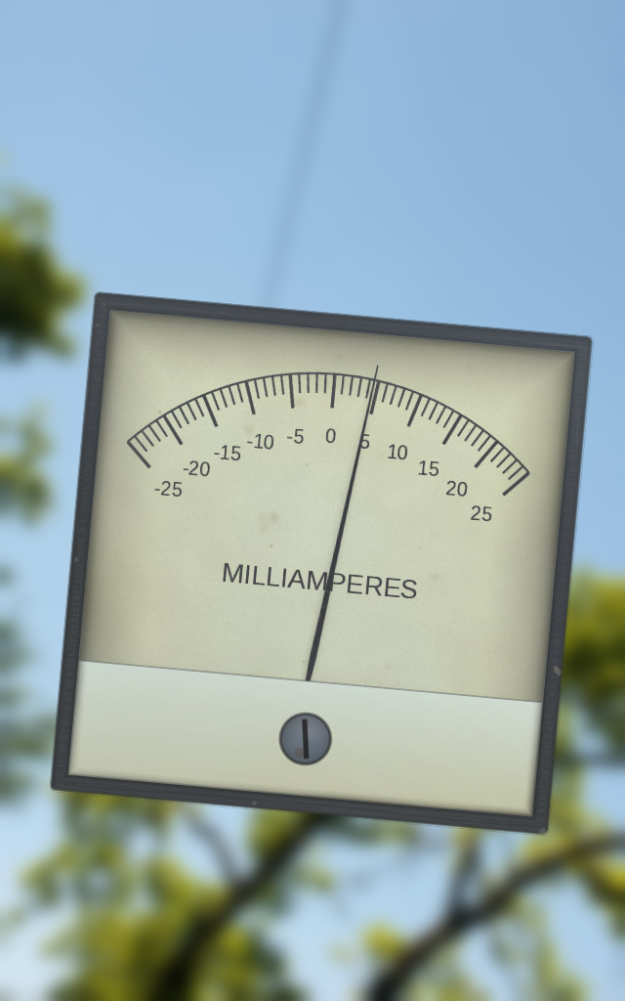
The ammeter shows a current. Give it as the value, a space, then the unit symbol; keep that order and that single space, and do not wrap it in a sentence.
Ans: 4.5 mA
